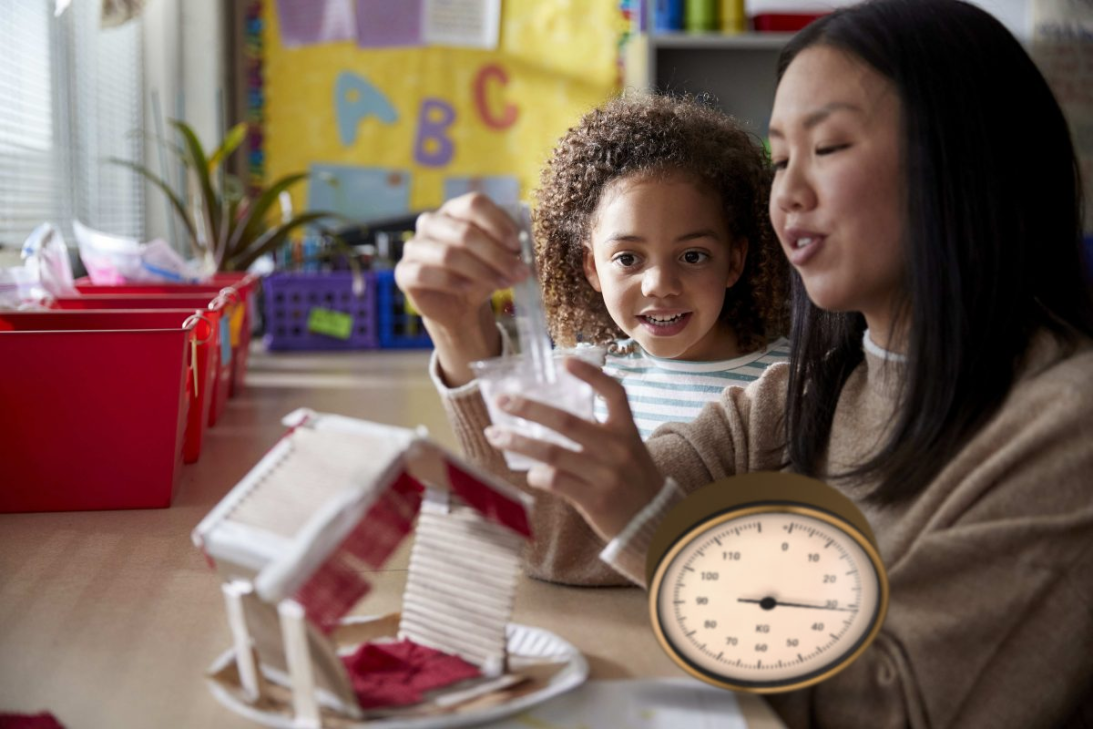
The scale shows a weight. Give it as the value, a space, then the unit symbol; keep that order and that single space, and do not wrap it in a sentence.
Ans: 30 kg
